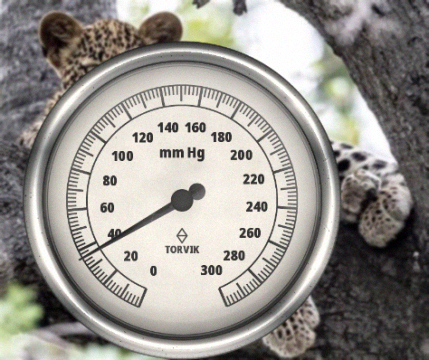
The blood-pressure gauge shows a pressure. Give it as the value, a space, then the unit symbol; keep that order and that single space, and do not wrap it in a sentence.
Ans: 36 mmHg
